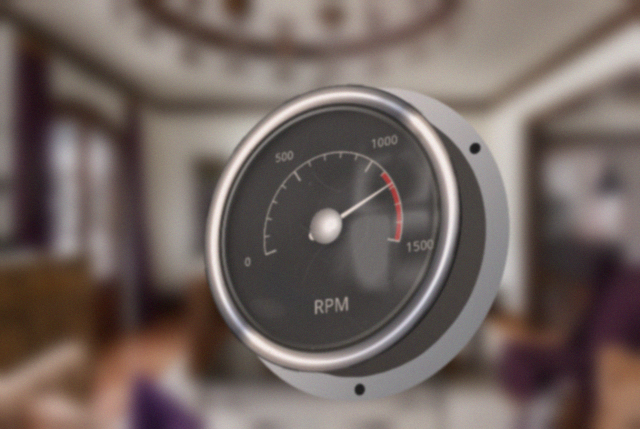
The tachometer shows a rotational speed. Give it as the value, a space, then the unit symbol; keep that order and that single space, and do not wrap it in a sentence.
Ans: 1200 rpm
